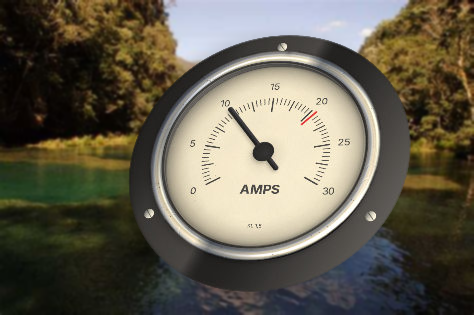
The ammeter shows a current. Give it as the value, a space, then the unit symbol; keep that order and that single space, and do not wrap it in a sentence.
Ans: 10 A
